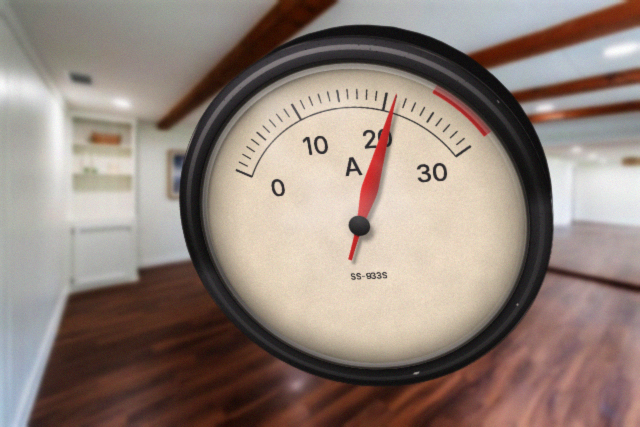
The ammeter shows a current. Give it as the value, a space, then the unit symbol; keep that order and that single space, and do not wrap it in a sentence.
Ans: 21 A
